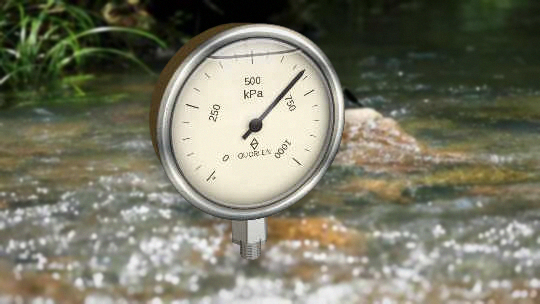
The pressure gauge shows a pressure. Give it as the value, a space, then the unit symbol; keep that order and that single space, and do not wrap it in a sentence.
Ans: 675 kPa
